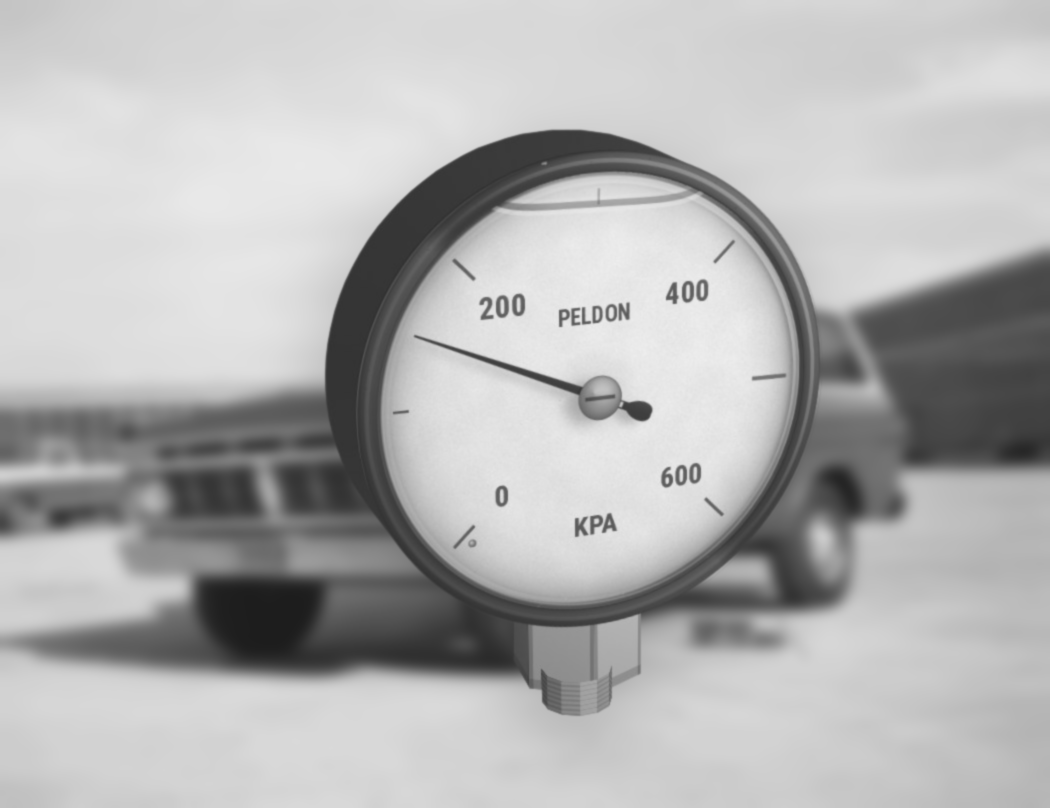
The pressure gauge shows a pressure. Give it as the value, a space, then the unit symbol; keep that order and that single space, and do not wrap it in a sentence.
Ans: 150 kPa
